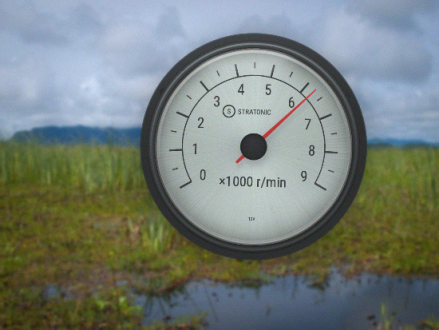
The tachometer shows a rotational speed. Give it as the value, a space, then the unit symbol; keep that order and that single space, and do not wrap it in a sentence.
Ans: 6250 rpm
